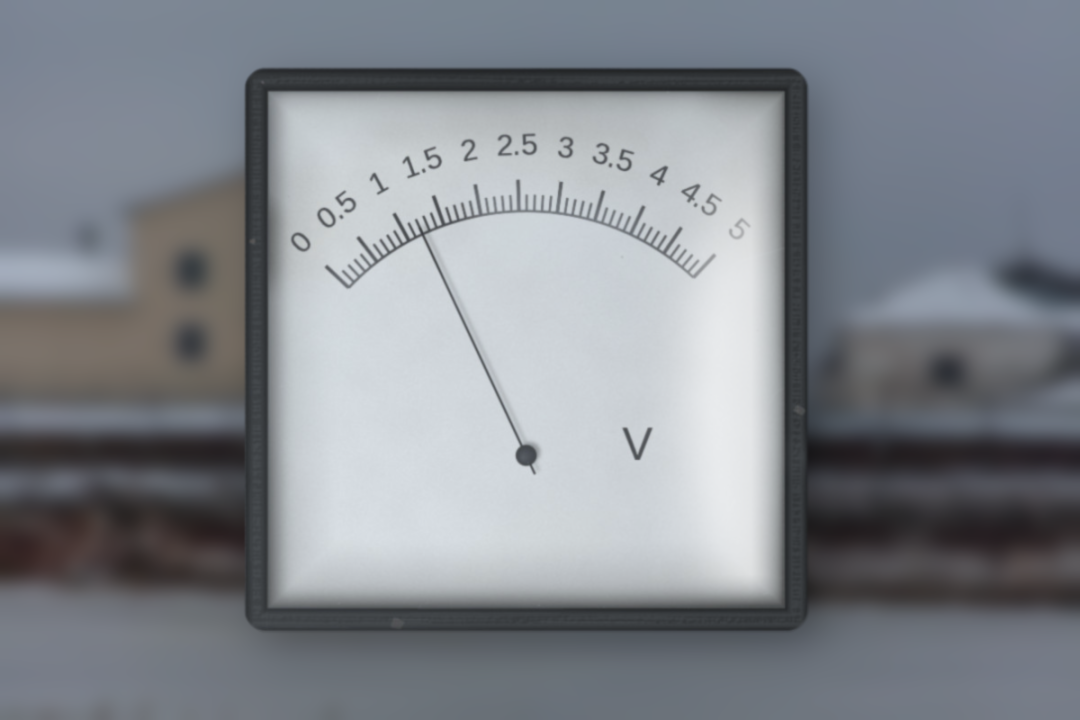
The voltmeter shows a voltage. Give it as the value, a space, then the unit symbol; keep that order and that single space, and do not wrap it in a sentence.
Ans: 1.2 V
